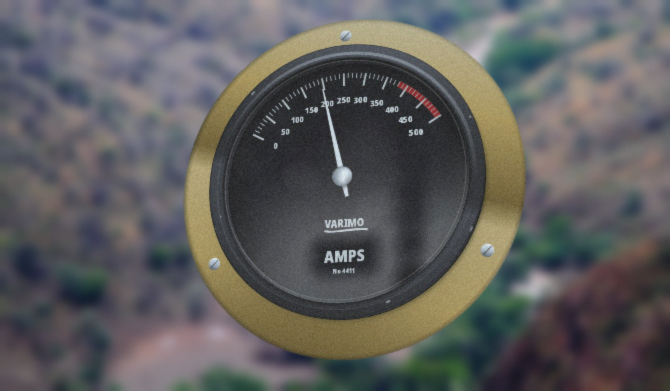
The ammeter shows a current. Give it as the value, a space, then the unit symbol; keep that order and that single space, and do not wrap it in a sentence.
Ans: 200 A
